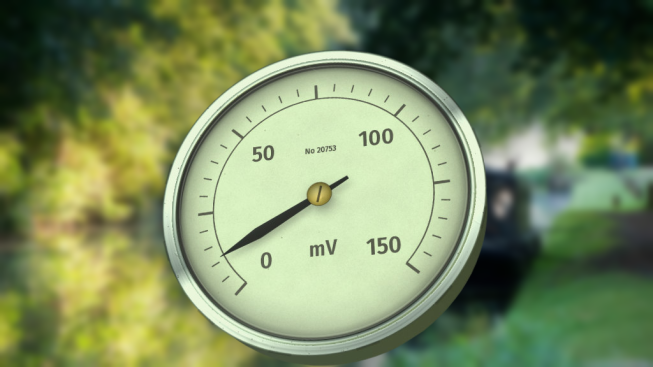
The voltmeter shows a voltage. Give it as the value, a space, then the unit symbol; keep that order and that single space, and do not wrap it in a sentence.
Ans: 10 mV
